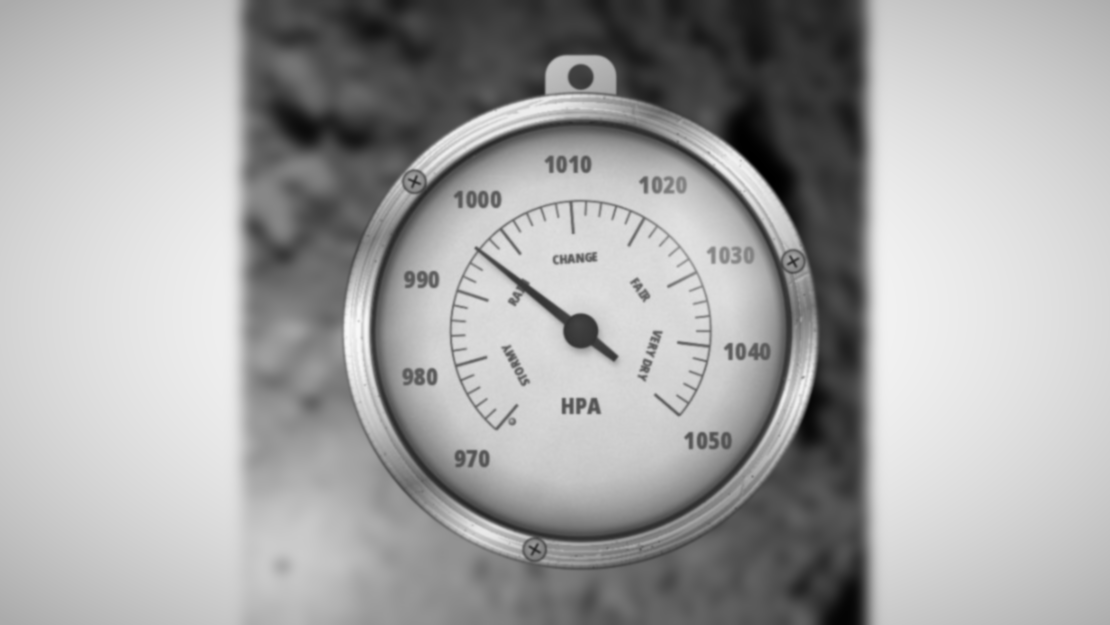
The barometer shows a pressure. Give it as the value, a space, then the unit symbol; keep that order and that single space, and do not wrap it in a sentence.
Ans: 996 hPa
